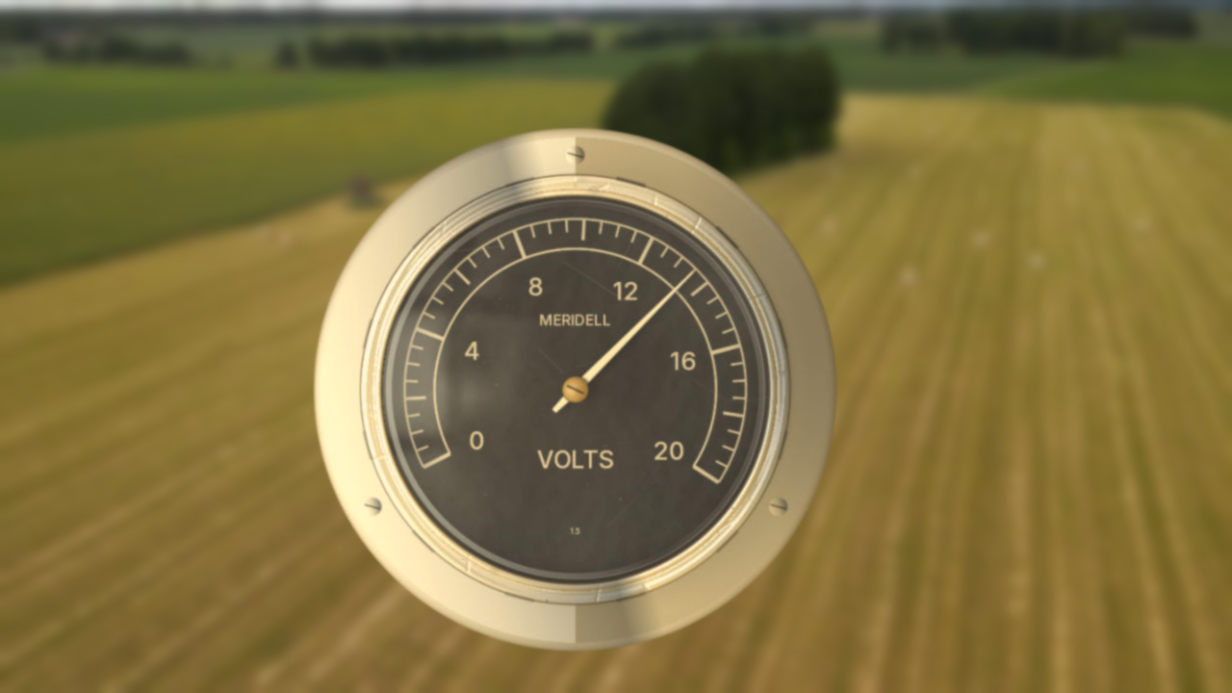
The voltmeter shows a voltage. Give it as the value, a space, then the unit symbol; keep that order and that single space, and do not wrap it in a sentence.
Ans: 13.5 V
